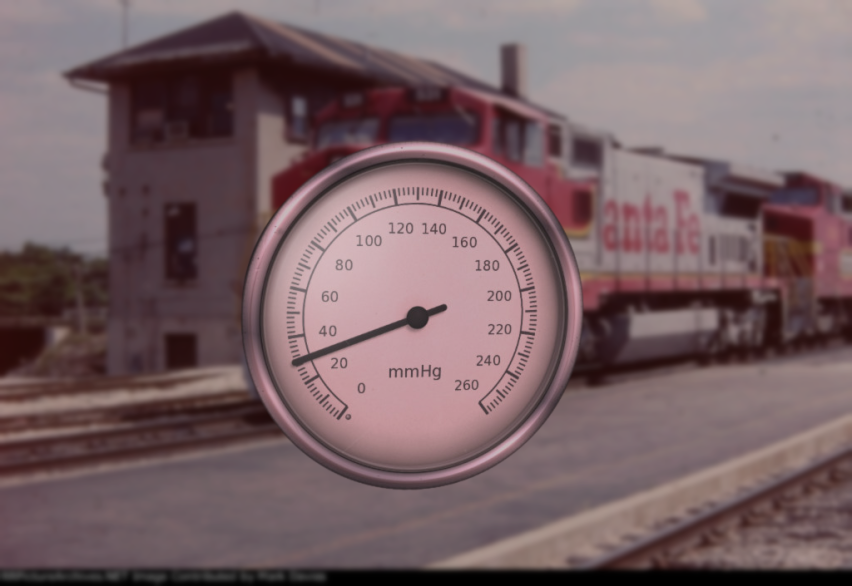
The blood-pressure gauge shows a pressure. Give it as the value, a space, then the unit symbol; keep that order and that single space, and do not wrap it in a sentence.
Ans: 30 mmHg
